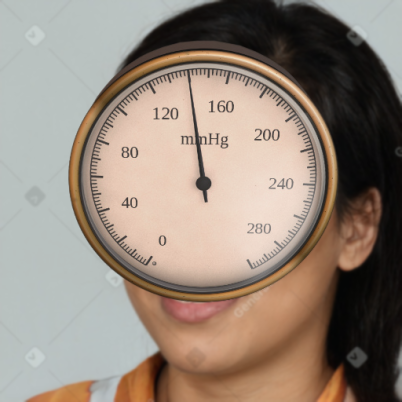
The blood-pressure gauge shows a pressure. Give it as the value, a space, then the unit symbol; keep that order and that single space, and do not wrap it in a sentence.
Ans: 140 mmHg
